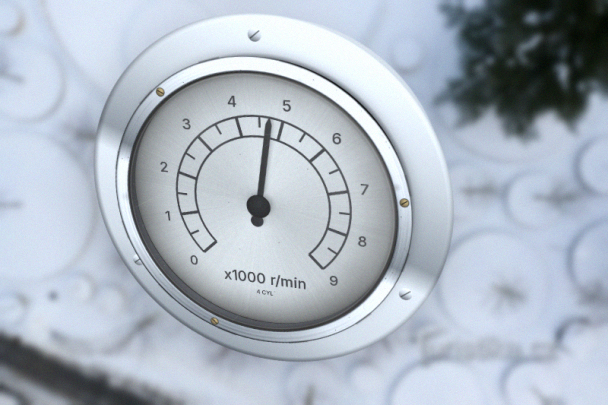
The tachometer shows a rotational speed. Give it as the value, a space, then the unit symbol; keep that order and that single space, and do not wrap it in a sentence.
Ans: 4750 rpm
